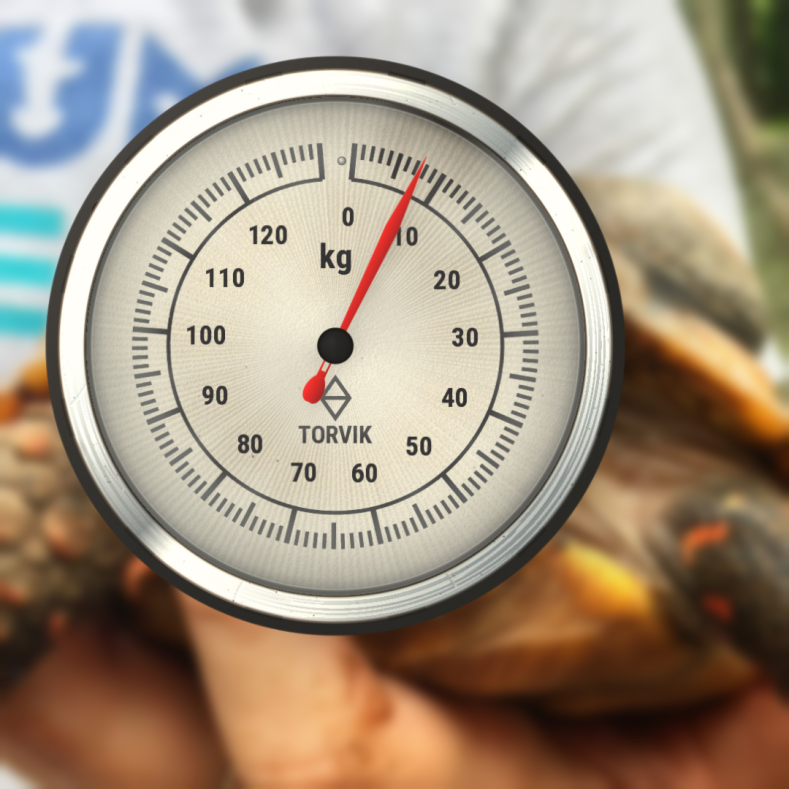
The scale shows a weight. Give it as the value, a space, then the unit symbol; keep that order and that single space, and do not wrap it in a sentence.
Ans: 7.5 kg
